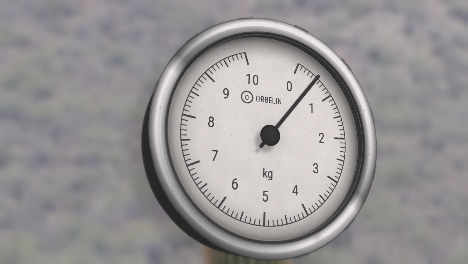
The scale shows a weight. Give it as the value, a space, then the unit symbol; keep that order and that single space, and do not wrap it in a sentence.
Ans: 0.5 kg
